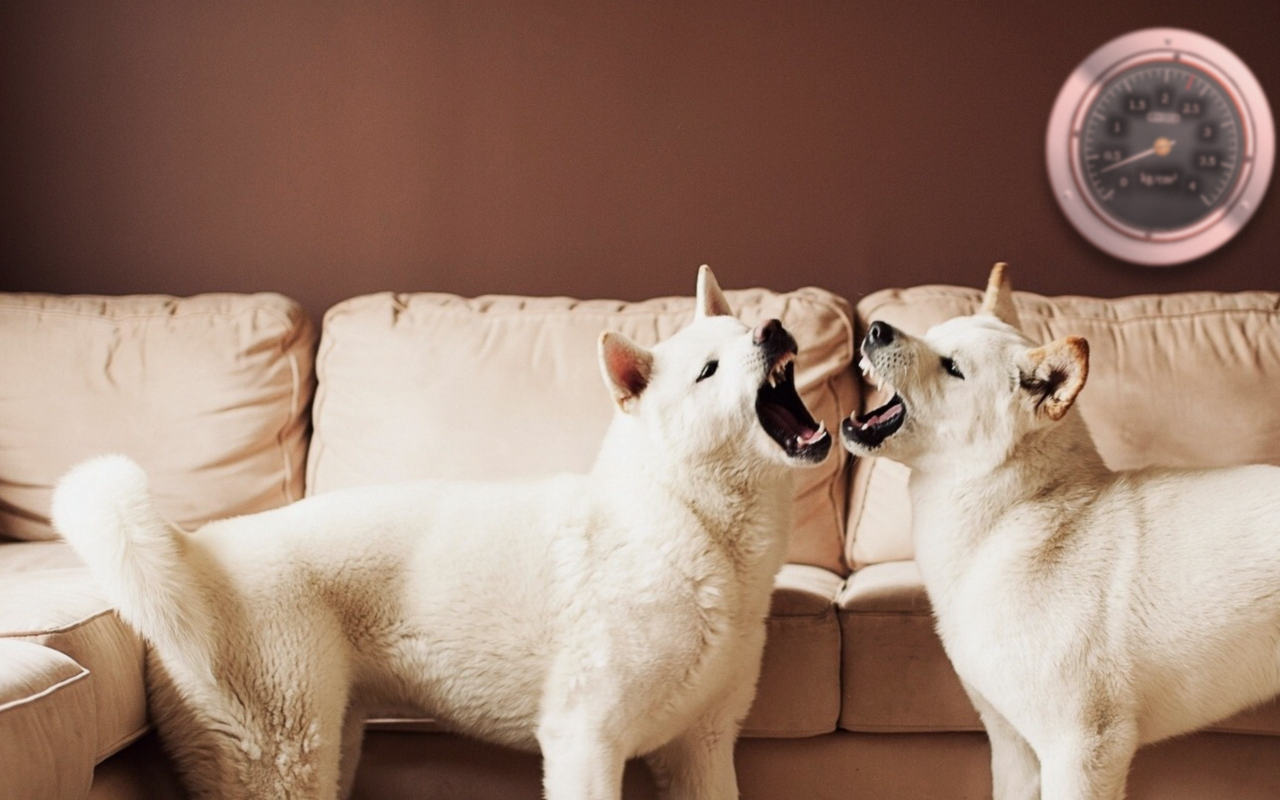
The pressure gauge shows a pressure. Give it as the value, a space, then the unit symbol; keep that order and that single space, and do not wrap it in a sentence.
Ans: 0.3 kg/cm²
